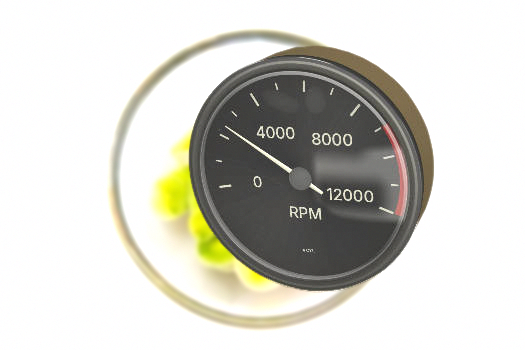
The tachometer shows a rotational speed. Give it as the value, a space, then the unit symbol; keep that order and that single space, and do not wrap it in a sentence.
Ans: 2500 rpm
